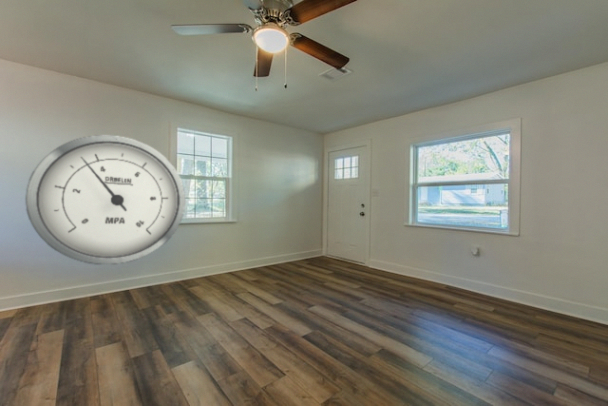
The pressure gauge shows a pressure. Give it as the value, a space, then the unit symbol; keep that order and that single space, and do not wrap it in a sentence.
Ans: 3.5 MPa
